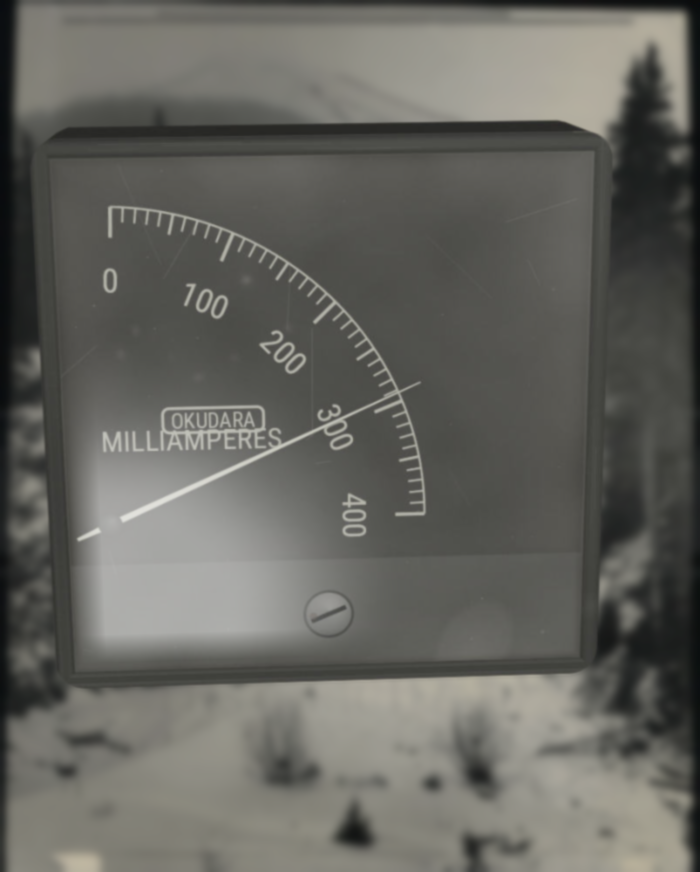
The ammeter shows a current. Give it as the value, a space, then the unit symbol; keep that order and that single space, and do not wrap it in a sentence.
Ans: 290 mA
